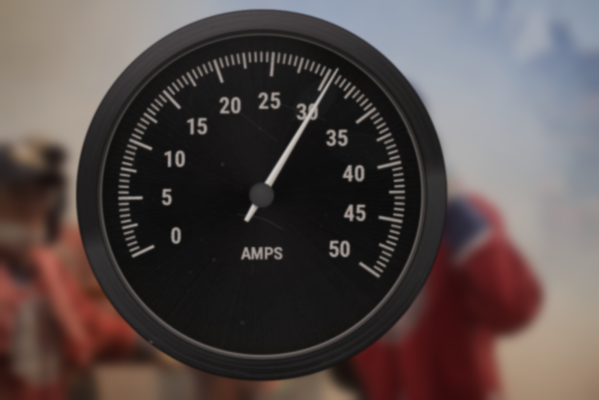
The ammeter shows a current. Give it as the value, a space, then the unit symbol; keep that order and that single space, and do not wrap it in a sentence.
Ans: 30.5 A
